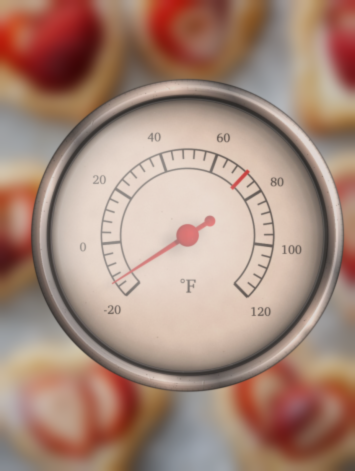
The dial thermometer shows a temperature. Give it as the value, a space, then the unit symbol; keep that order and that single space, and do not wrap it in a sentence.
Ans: -14 °F
